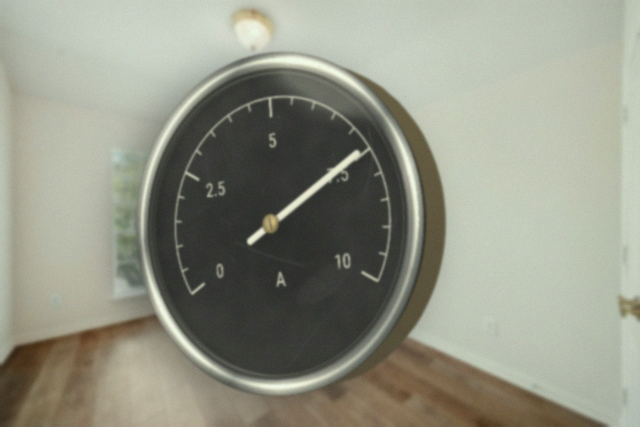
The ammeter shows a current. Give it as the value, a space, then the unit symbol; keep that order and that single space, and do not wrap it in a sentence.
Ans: 7.5 A
